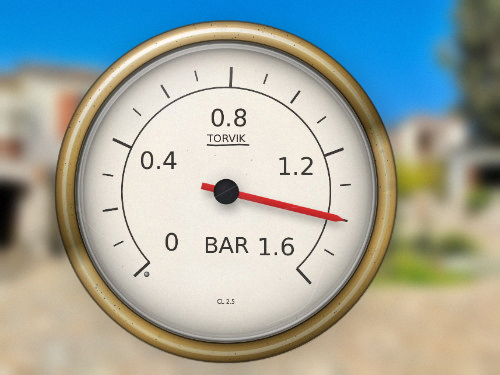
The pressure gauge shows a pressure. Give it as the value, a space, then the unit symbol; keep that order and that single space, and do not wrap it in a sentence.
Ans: 1.4 bar
